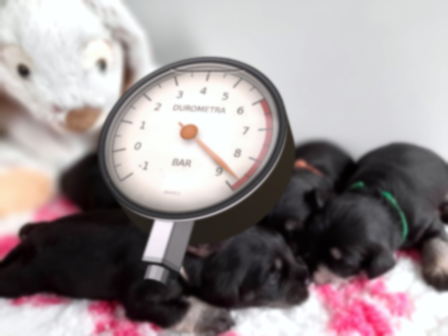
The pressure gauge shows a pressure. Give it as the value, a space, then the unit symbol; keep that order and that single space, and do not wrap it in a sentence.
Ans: 8.75 bar
